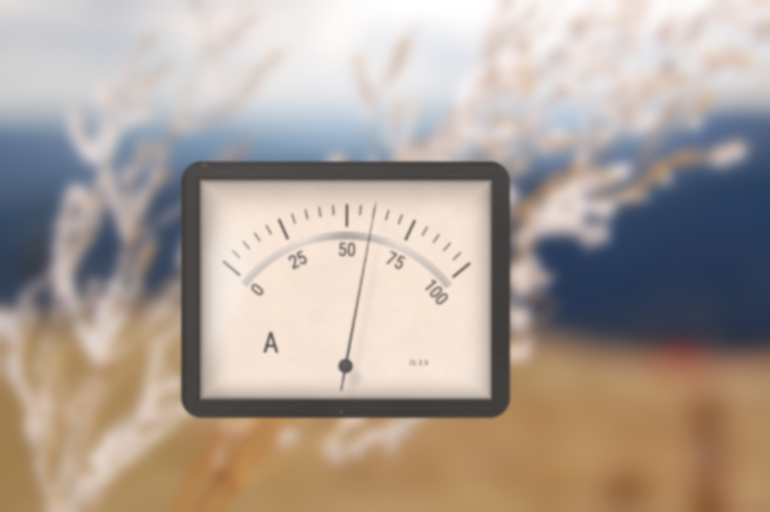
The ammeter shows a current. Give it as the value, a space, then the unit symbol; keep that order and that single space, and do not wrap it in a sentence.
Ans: 60 A
